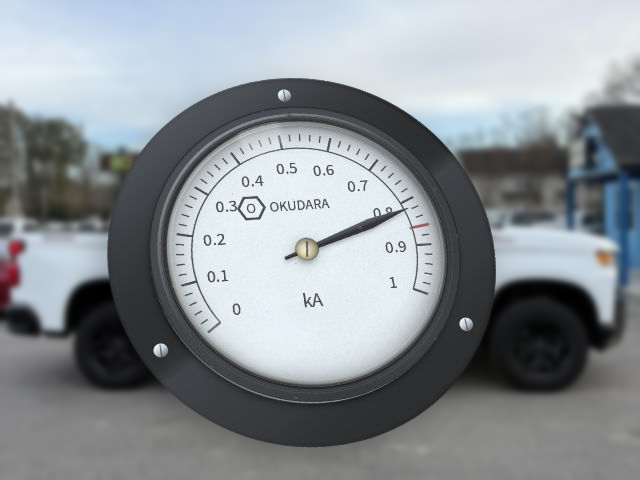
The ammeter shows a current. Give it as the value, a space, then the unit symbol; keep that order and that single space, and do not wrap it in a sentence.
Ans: 0.82 kA
